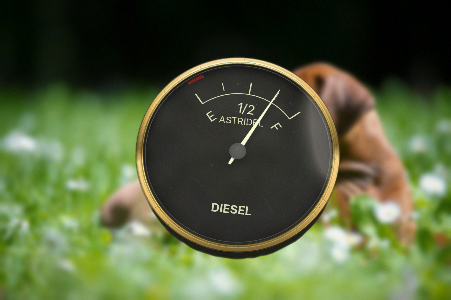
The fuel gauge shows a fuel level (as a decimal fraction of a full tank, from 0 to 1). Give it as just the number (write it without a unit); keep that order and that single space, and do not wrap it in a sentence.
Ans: 0.75
